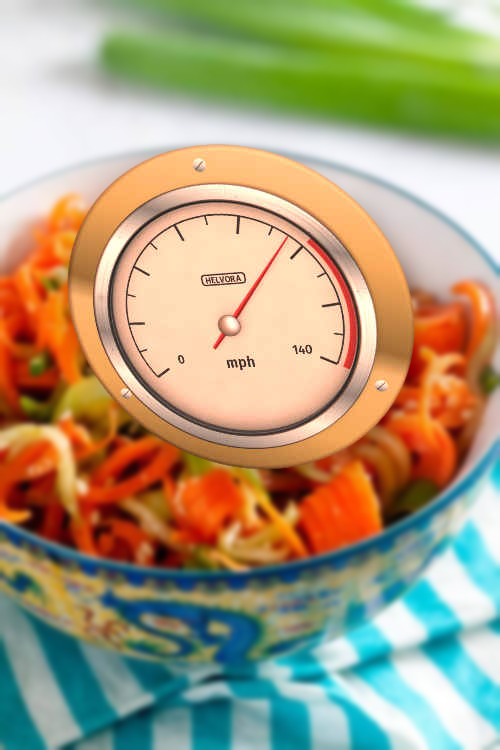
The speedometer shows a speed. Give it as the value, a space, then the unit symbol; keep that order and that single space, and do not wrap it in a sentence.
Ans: 95 mph
